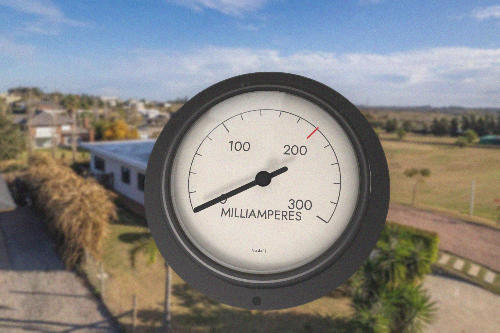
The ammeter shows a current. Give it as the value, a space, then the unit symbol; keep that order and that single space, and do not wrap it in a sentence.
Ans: 0 mA
